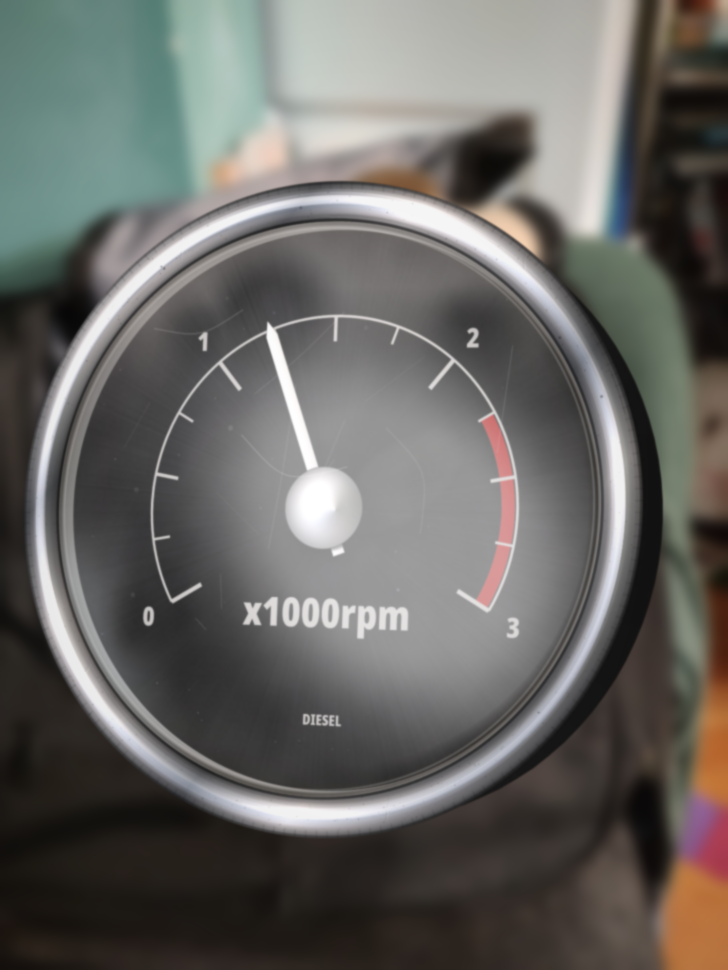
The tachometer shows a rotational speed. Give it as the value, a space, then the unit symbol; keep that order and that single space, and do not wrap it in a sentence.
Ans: 1250 rpm
